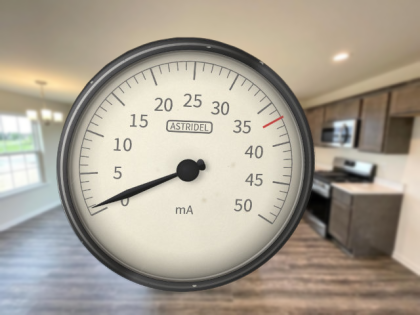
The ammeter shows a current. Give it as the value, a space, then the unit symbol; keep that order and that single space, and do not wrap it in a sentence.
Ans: 1 mA
